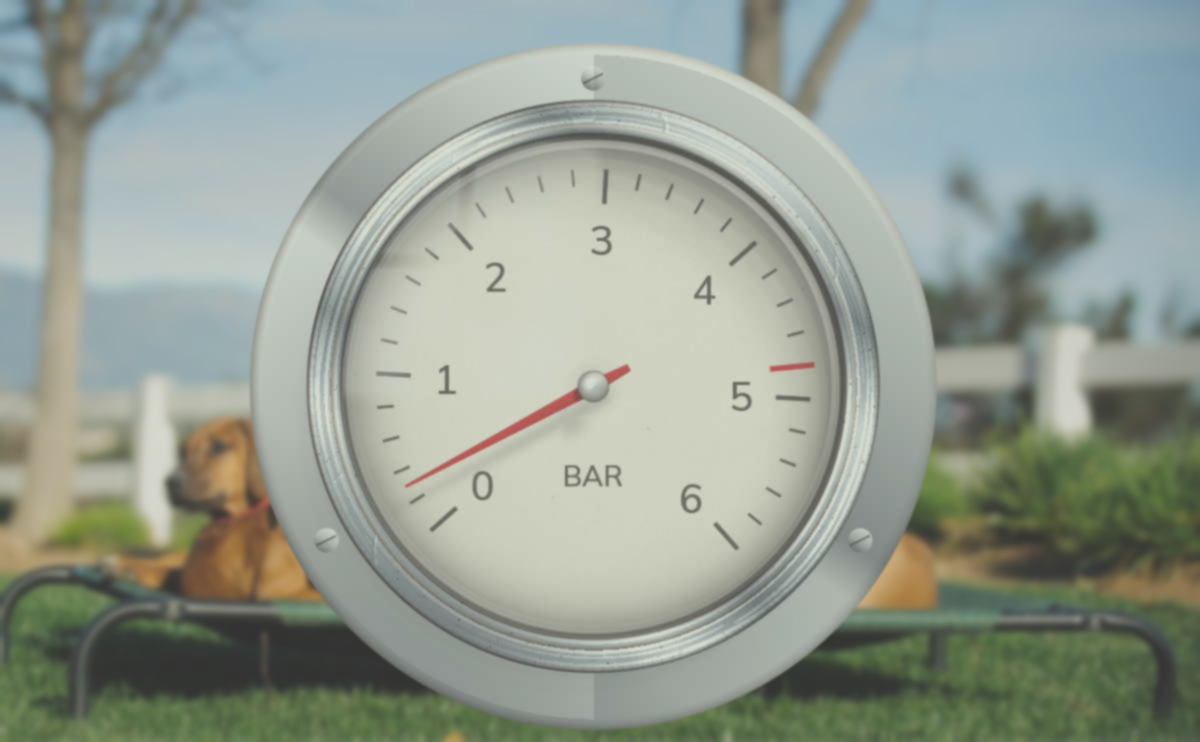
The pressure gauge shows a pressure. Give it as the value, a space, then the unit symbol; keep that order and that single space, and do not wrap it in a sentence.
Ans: 0.3 bar
